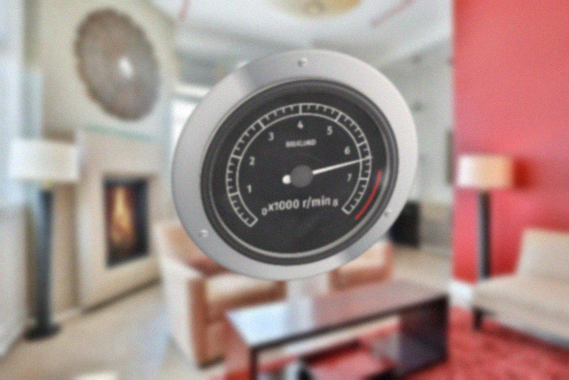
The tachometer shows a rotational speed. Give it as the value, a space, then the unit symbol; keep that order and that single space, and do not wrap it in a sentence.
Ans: 6400 rpm
